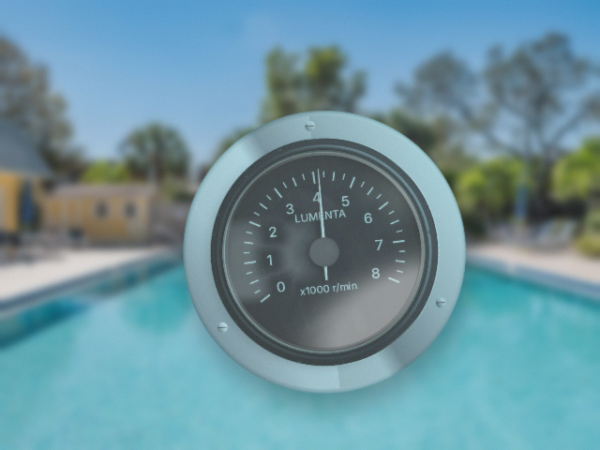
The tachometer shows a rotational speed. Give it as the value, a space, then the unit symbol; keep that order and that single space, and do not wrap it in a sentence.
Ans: 4125 rpm
